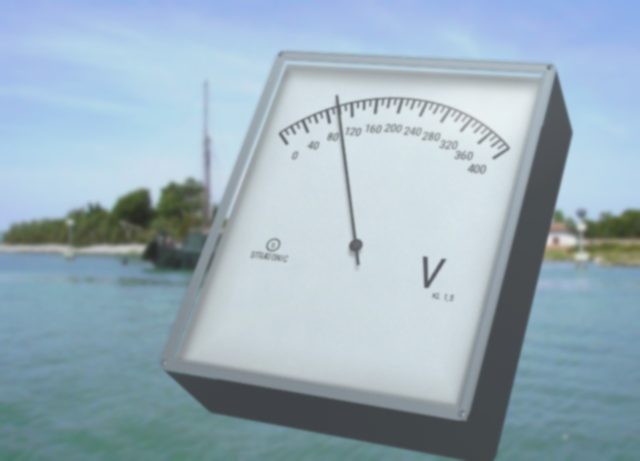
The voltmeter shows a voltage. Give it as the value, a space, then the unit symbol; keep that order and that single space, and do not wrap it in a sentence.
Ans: 100 V
